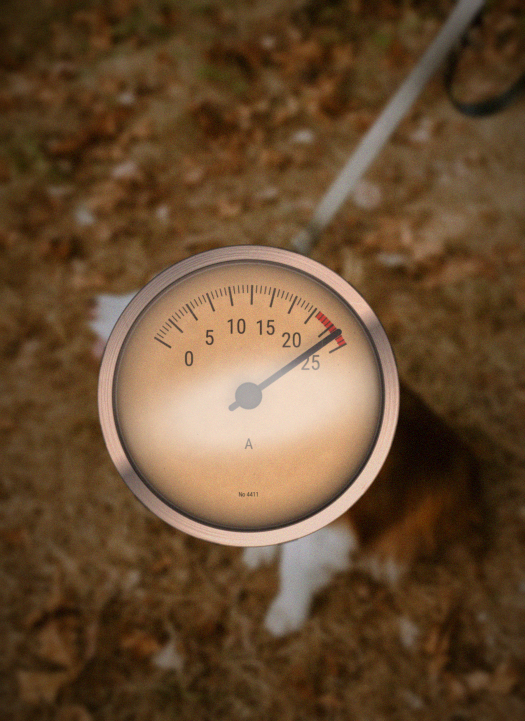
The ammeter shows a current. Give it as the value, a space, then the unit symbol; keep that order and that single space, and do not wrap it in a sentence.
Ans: 23.5 A
